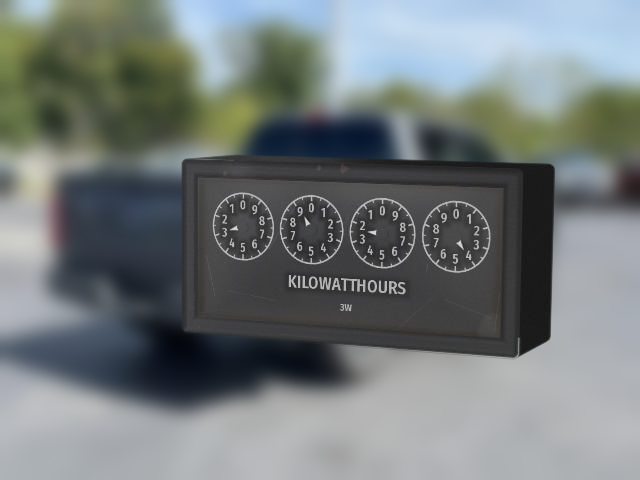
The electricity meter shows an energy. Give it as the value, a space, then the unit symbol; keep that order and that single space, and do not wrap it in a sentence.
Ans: 2924 kWh
